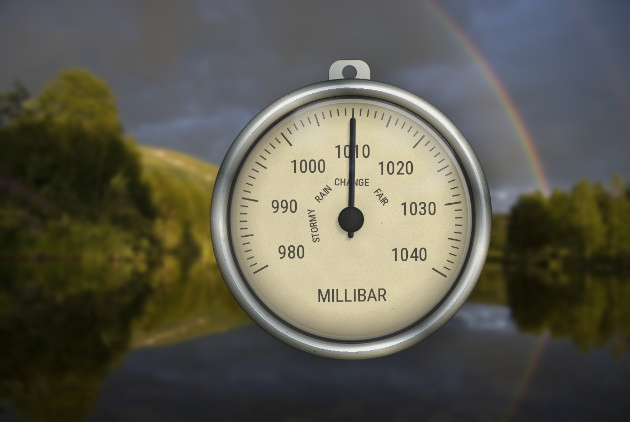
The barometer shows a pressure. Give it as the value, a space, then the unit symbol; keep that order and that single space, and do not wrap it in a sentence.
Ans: 1010 mbar
